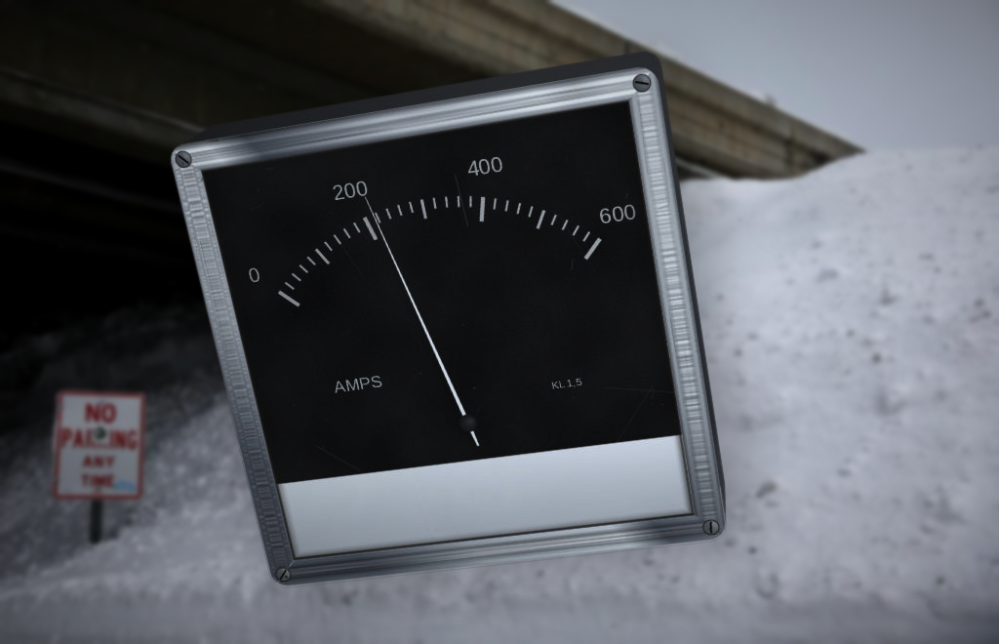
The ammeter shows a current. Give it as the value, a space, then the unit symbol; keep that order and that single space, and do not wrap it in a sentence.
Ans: 220 A
